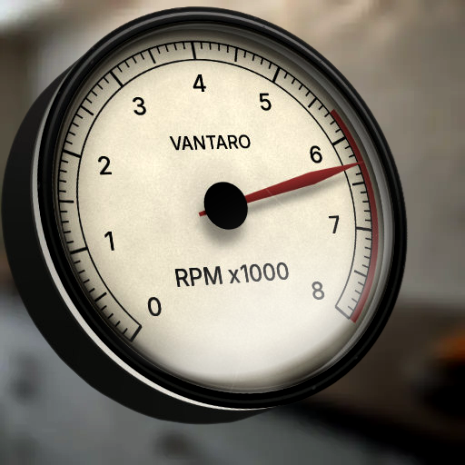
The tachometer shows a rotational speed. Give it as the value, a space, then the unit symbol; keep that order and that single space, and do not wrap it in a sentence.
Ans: 6300 rpm
